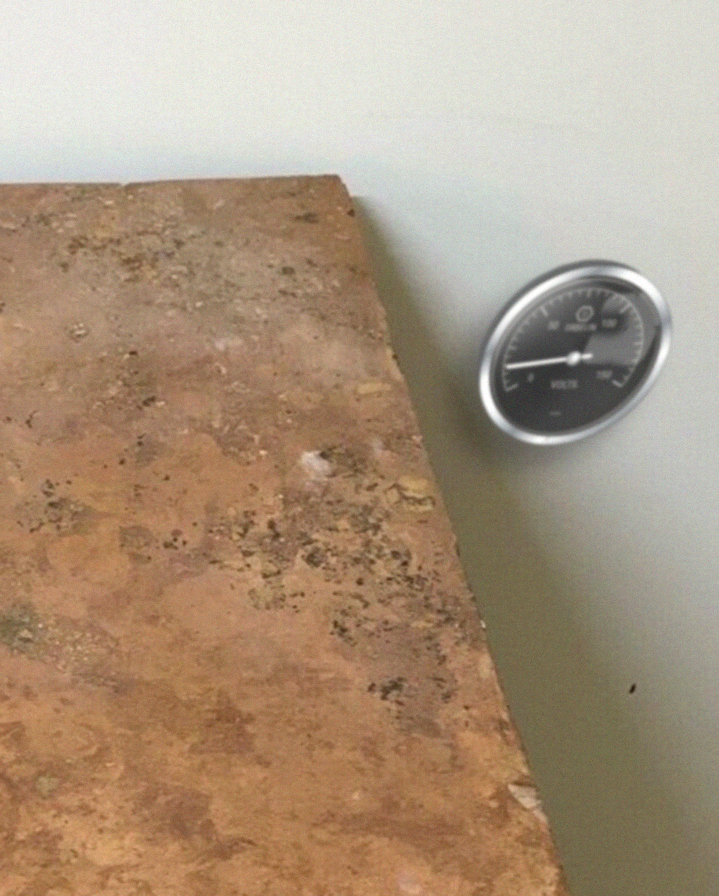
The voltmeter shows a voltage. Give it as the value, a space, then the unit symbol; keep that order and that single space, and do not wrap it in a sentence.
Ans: 15 V
